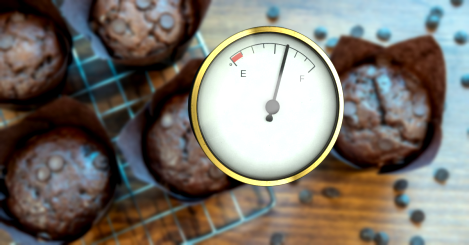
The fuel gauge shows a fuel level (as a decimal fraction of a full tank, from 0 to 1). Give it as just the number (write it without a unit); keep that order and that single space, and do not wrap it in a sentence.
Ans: 0.625
